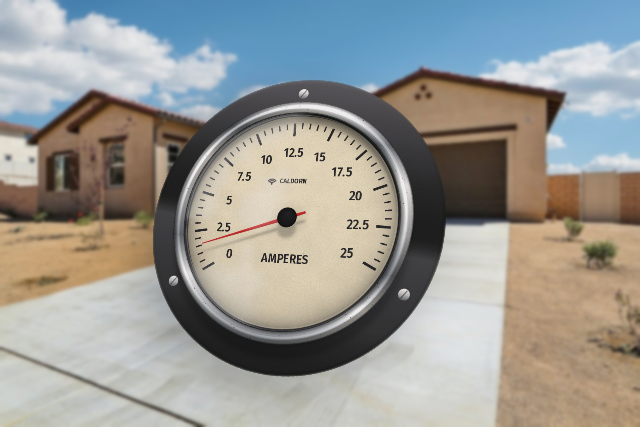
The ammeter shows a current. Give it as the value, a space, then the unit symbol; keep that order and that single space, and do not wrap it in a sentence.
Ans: 1.5 A
